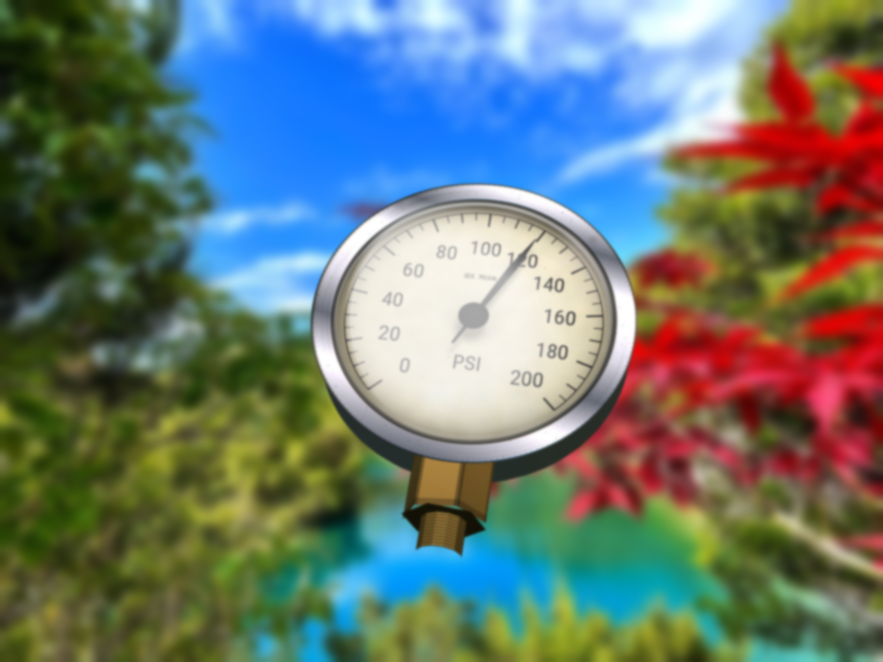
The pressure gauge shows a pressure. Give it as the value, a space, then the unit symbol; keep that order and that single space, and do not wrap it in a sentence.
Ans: 120 psi
